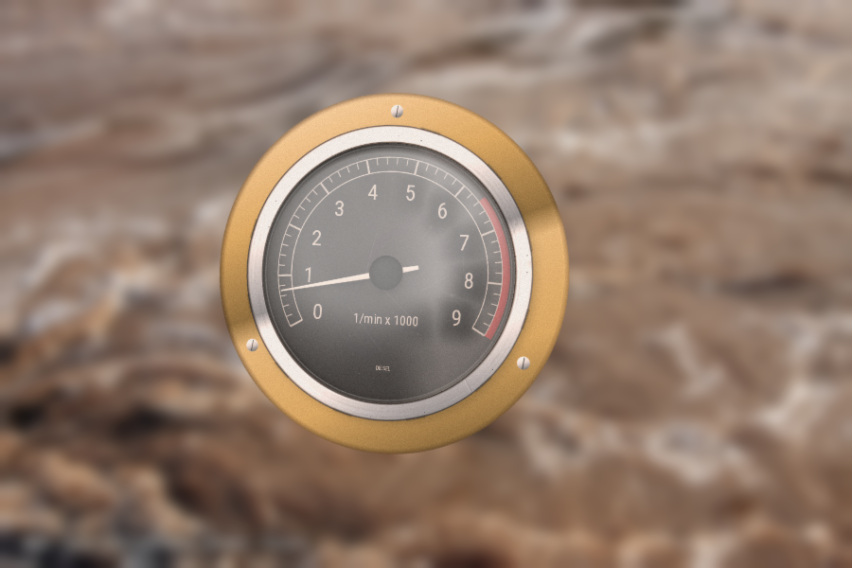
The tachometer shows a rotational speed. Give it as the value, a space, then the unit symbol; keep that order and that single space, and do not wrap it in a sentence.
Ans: 700 rpm
